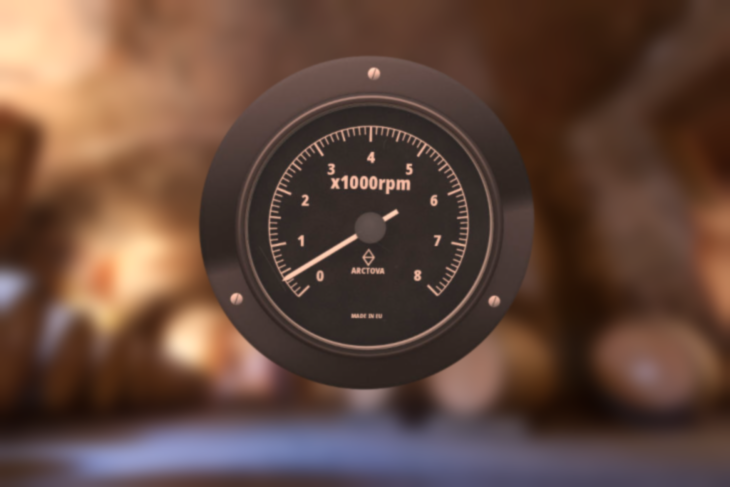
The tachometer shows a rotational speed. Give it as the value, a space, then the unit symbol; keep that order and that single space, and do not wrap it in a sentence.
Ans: 400 rpm
